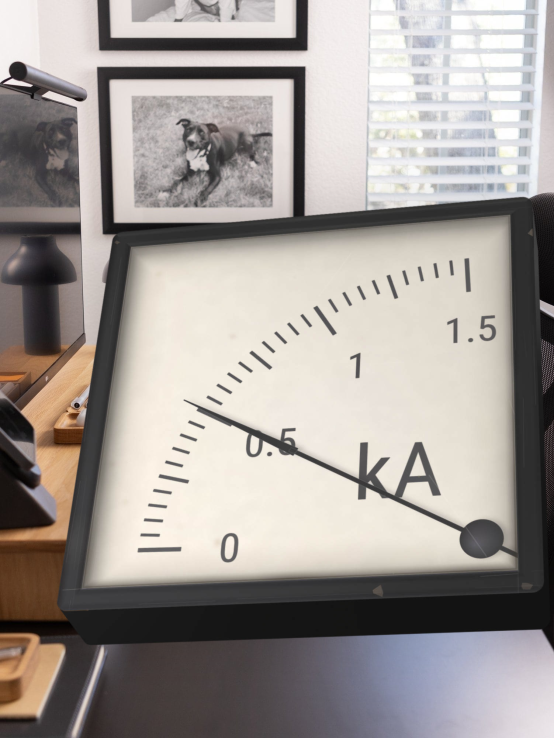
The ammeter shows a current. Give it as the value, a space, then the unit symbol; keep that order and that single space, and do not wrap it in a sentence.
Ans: 0.5 kA
